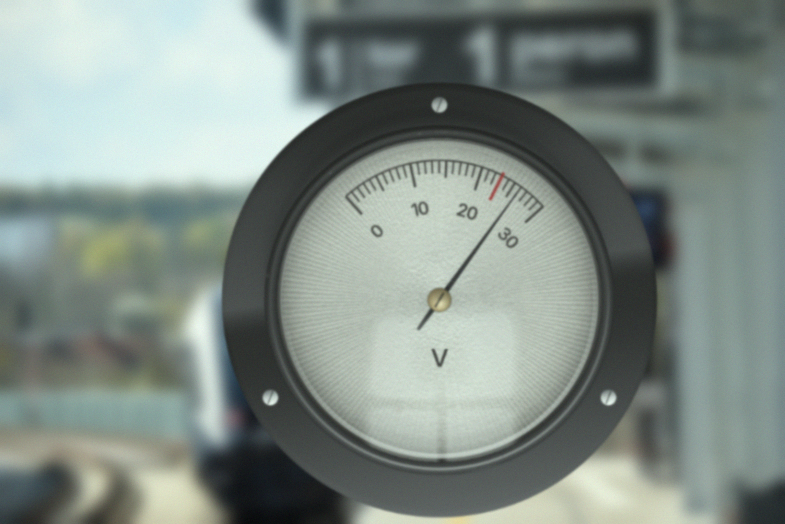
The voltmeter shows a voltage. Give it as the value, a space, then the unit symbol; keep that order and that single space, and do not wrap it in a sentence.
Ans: 26 V
